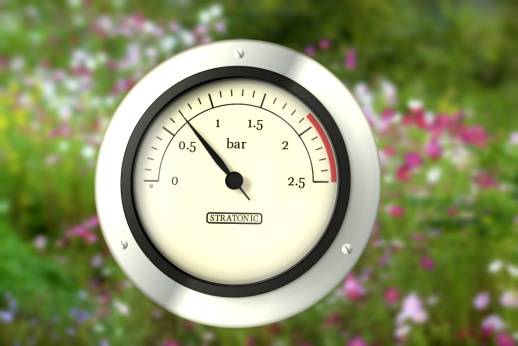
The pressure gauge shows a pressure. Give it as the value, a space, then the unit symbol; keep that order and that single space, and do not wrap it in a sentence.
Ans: 0.7 bar
